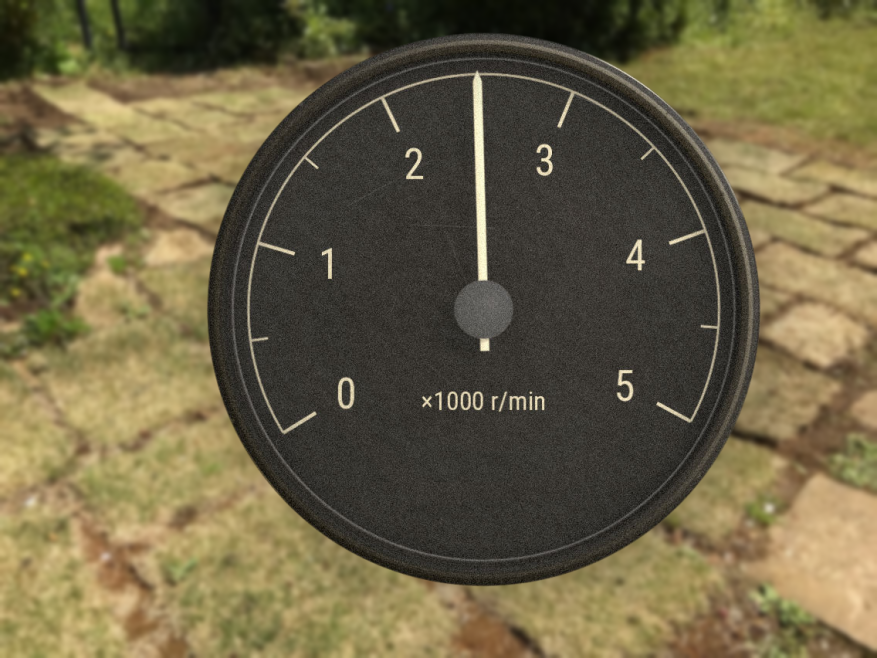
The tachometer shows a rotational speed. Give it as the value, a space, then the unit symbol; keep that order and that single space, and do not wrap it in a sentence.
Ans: 2500 rpm
